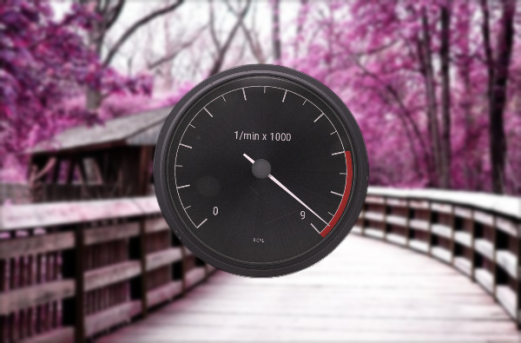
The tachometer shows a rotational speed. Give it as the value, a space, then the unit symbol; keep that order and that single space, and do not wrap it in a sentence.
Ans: 8750 rpm
